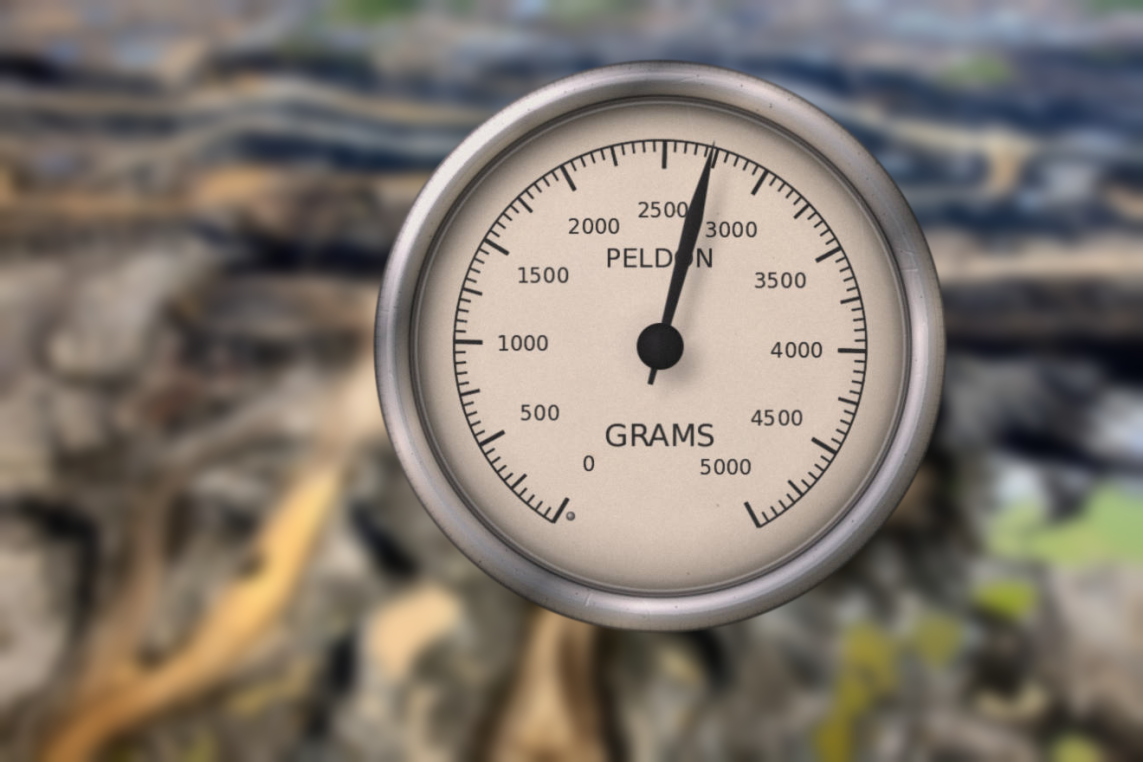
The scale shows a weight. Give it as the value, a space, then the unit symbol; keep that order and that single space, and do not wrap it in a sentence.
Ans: 2725 g
